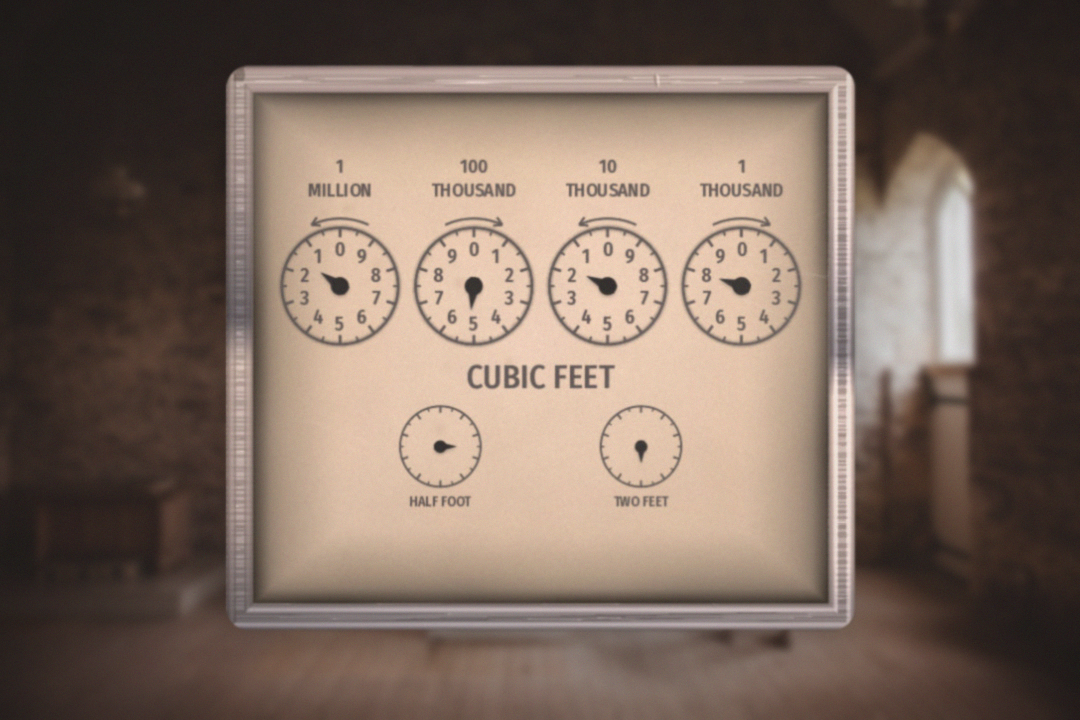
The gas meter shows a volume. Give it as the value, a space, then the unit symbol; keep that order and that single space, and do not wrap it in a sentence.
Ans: 151800 ft³
